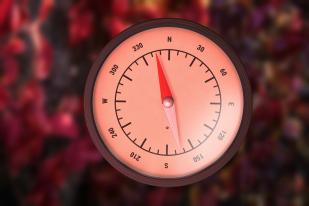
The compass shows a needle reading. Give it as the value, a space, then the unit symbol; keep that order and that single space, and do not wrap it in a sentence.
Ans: 345 °
